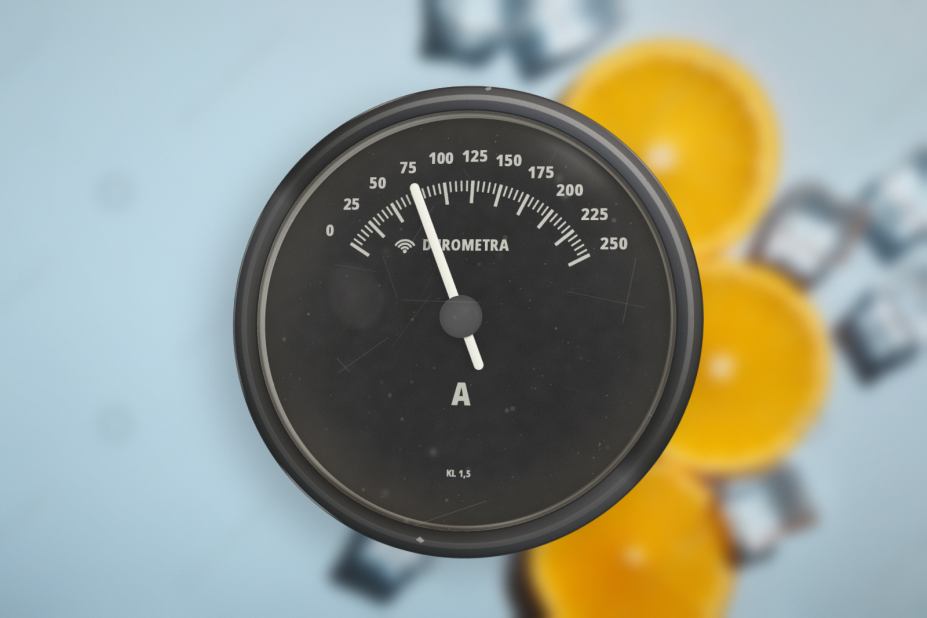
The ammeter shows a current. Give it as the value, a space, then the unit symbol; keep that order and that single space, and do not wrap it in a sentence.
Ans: 75 A
